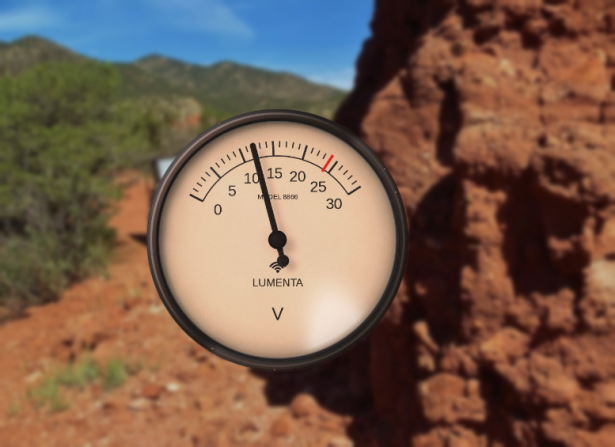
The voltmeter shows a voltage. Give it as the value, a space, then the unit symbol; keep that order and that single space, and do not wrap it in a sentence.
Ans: 12 V
